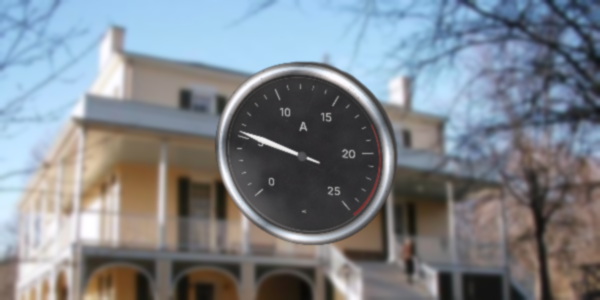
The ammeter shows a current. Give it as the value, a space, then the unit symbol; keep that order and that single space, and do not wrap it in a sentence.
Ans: 5.5 A
